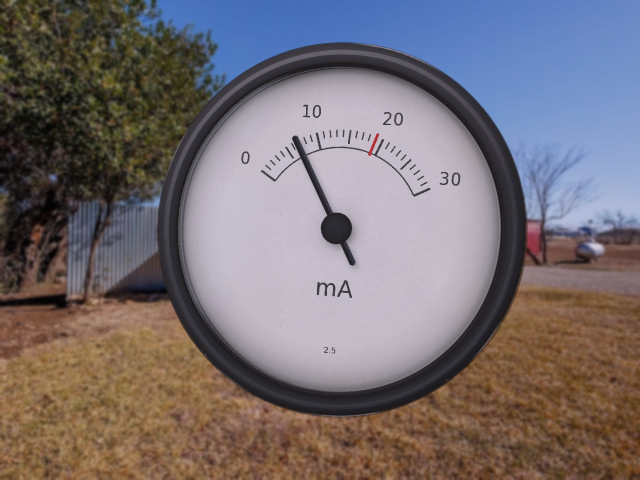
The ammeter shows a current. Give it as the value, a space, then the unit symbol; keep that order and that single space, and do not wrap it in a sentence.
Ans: 7 mA
